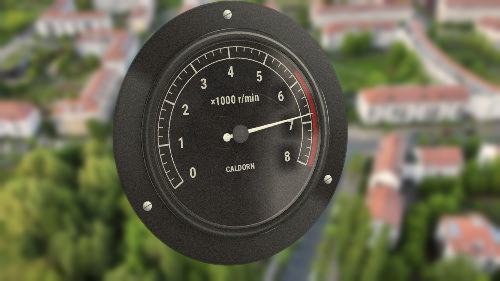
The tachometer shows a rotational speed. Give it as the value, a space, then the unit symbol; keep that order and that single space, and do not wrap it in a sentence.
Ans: 6800 rpm
